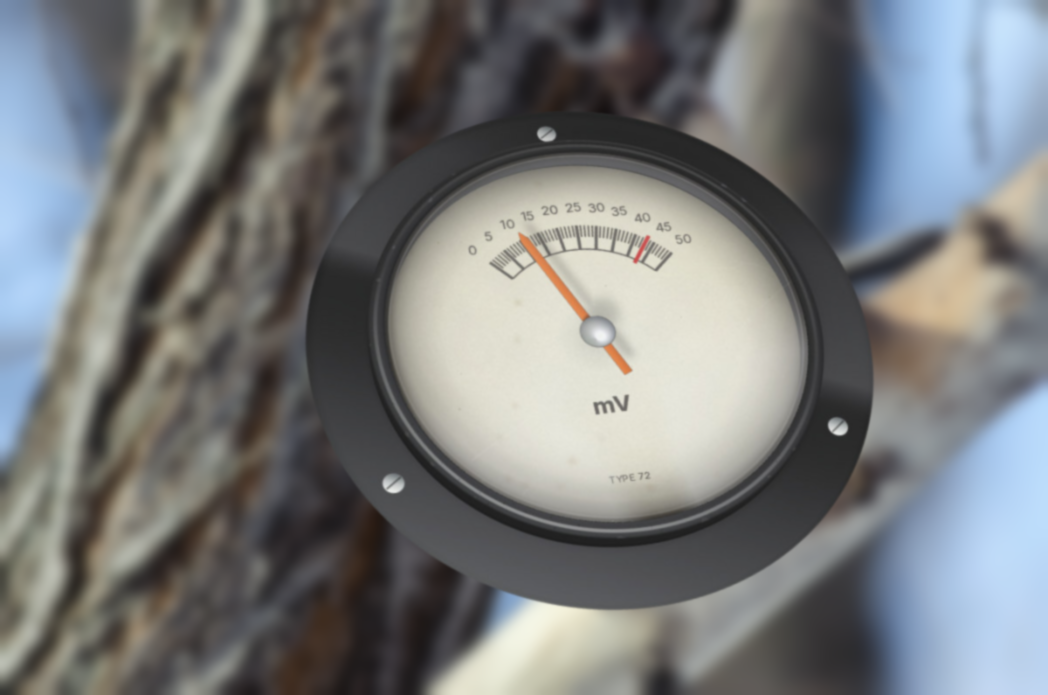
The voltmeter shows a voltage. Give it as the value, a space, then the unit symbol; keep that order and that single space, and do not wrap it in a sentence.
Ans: 10 mV
